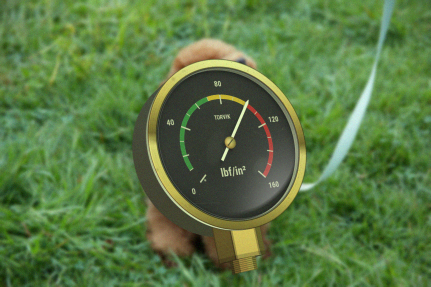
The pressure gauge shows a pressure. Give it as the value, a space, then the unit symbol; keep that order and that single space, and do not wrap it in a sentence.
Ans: 100 psi
